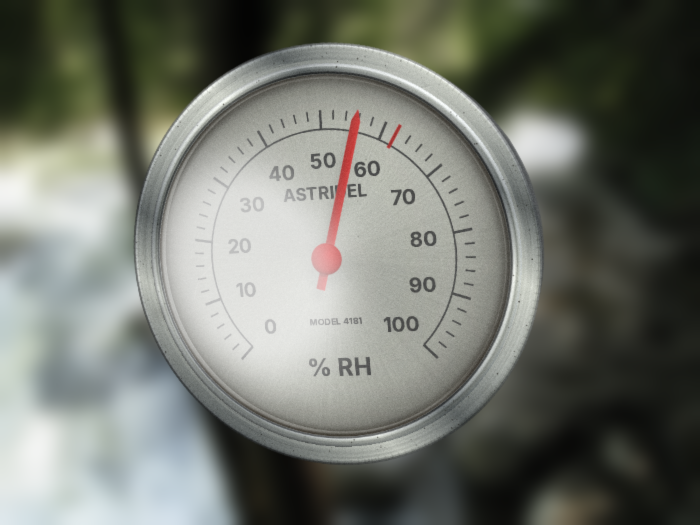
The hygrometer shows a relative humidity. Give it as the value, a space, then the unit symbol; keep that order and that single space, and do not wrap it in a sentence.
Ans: 56 %
